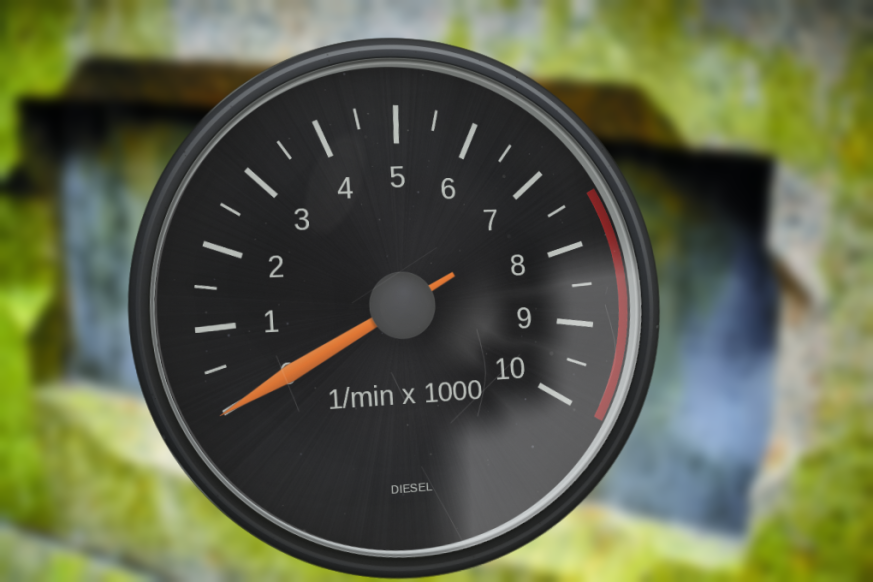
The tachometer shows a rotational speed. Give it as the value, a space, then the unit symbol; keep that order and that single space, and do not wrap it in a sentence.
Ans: 0 rpm
